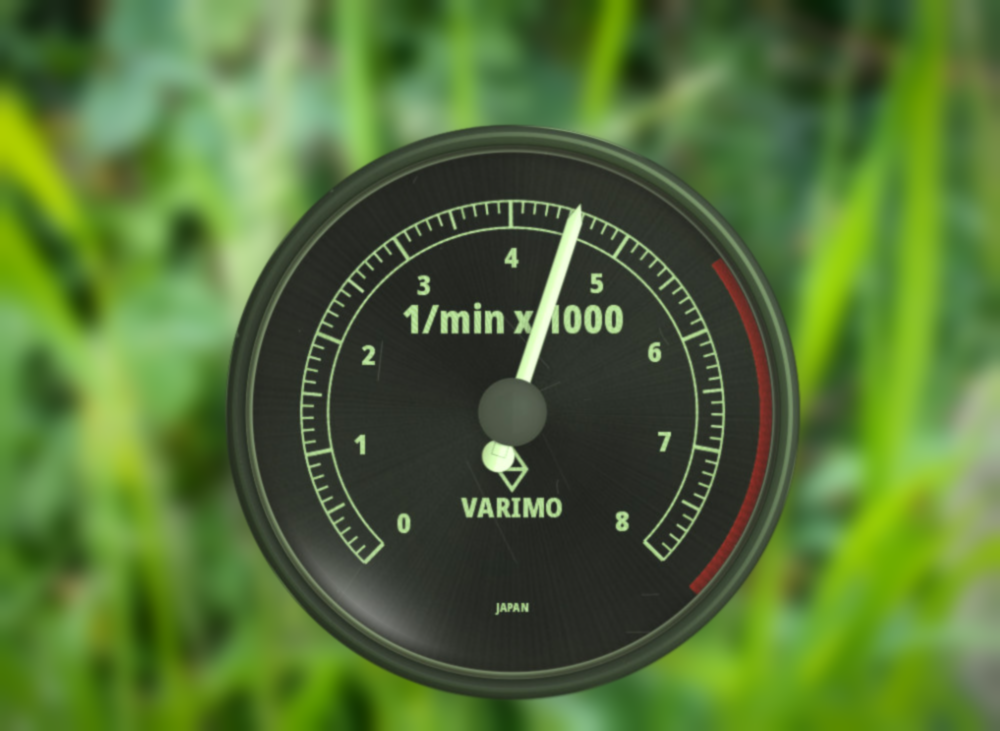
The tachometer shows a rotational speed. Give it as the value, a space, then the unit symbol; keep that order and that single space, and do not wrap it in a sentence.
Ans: 4550 rpm
